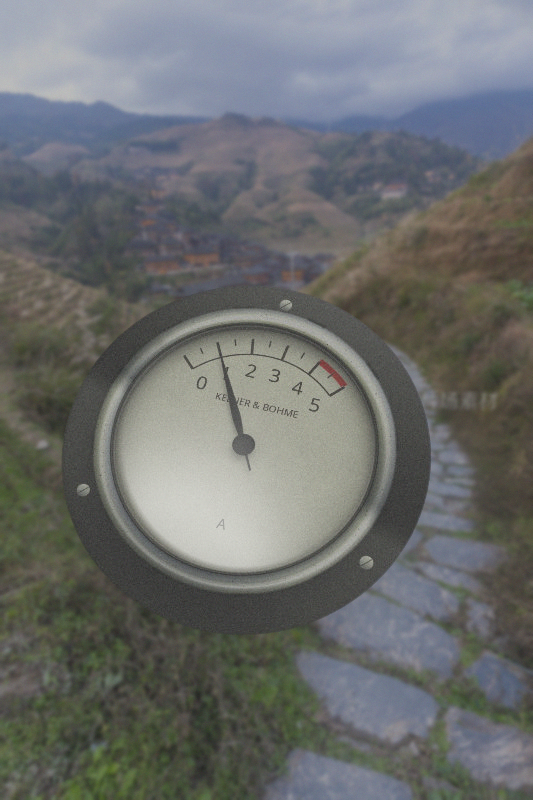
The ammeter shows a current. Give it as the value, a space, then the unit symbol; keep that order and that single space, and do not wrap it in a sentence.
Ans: 1 A
